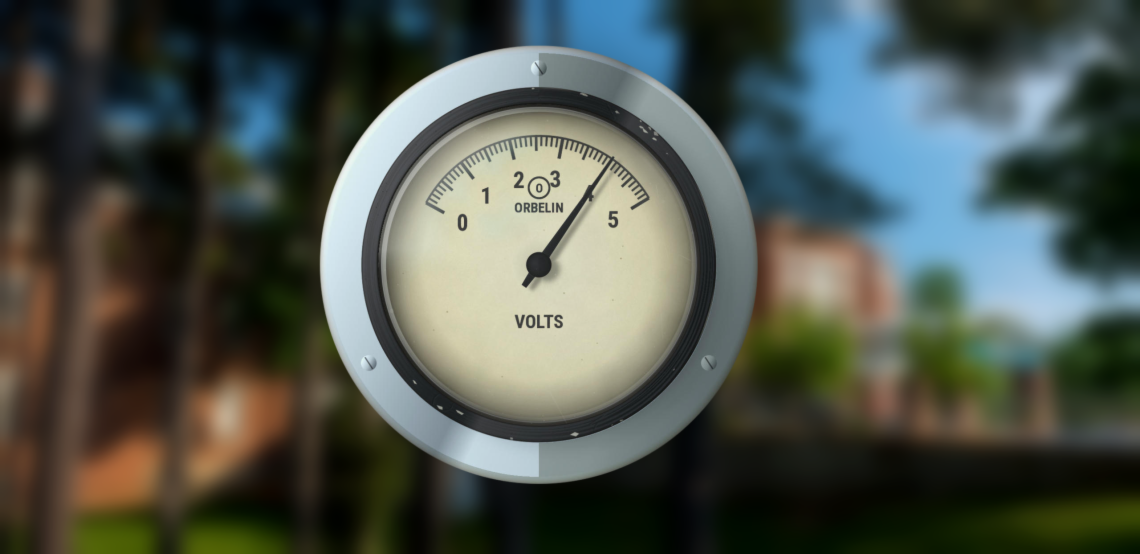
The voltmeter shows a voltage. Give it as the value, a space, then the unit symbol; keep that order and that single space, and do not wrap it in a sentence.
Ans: 4 V
